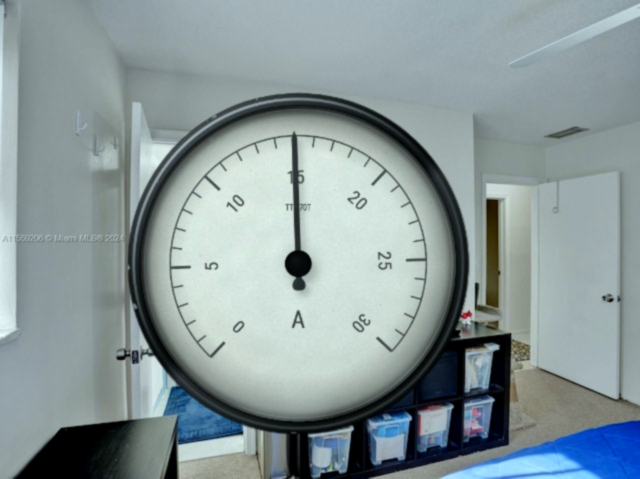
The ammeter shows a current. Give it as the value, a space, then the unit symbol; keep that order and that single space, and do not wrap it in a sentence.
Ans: 15 A
